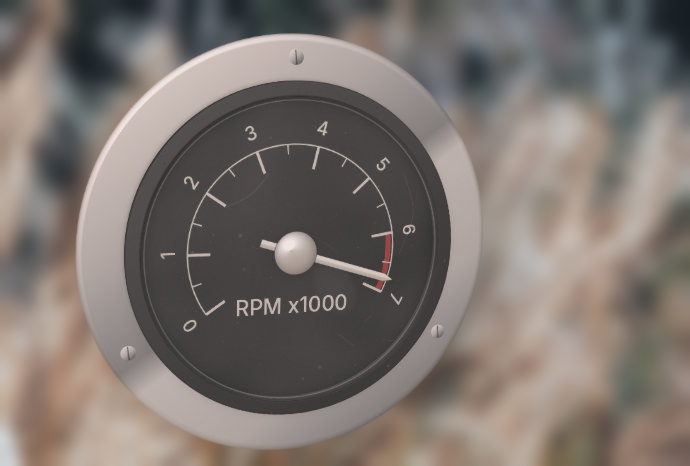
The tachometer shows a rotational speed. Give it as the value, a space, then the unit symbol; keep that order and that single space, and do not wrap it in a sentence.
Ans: 6750 rpm
